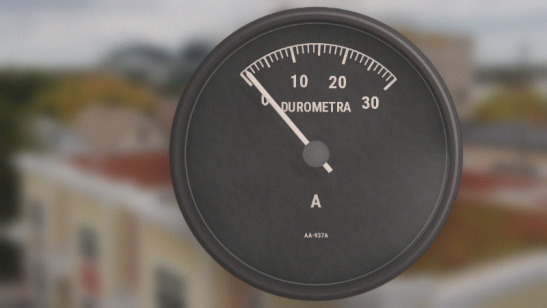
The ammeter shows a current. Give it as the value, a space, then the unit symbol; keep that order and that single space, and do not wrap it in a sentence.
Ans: 1 A
